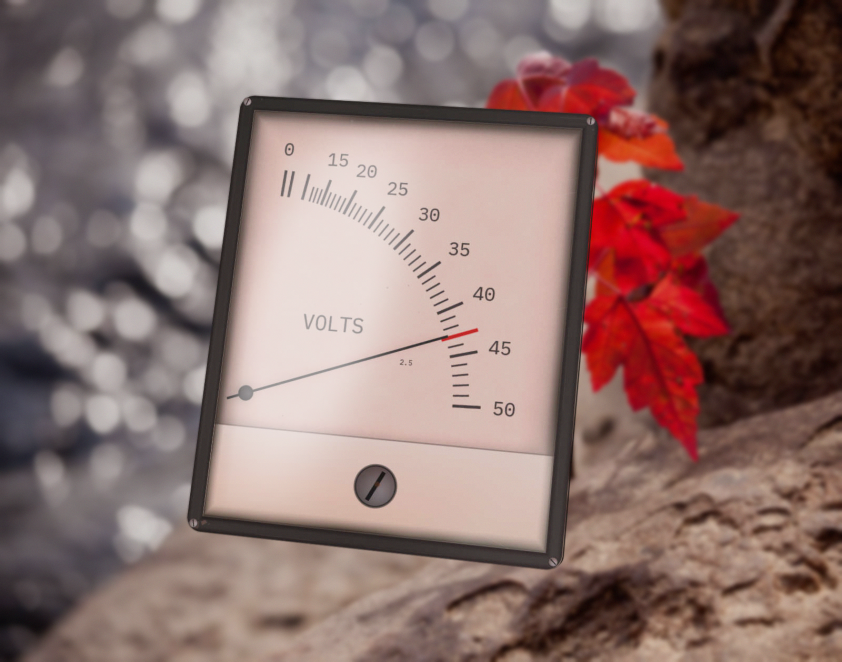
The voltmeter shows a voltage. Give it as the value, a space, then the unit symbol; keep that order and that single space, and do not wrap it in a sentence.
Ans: 43 V
